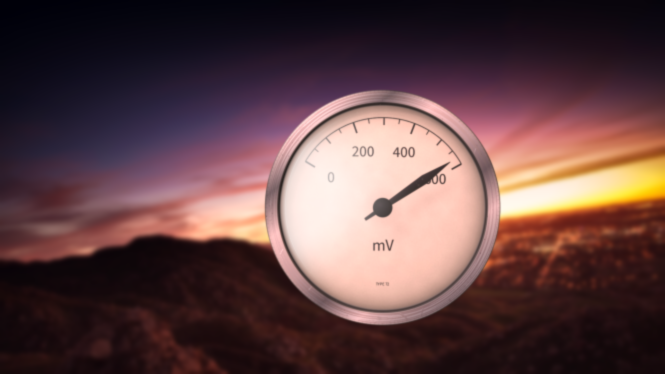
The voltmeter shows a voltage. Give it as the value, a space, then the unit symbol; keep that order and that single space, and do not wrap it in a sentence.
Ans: 575 mV
